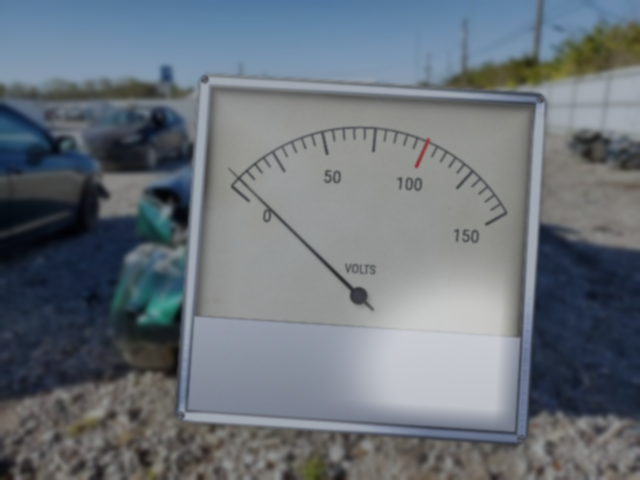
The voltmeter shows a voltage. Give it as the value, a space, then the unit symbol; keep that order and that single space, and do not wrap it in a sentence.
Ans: 5 V
